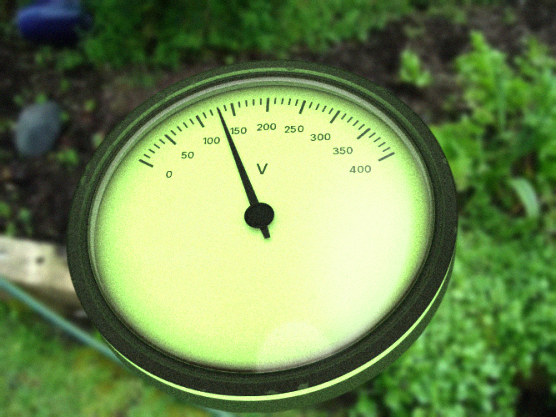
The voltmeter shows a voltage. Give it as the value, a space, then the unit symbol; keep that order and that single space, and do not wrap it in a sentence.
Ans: 130 V
